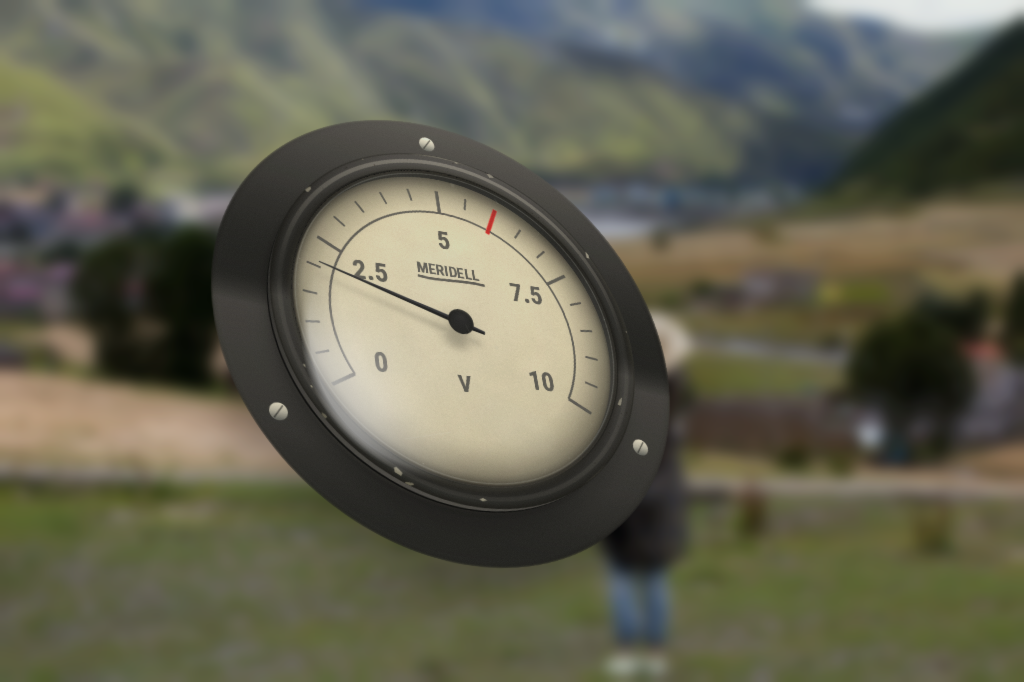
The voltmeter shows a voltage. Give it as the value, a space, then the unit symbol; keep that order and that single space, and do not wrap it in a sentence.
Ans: 2 V
